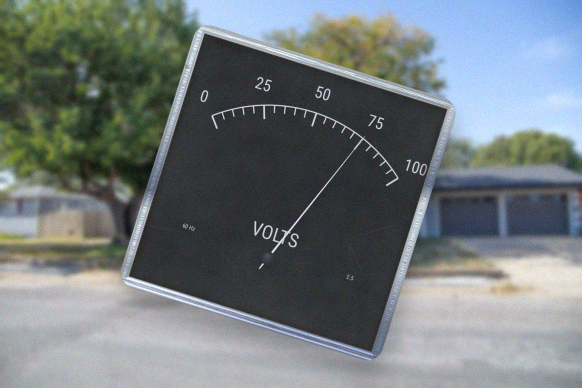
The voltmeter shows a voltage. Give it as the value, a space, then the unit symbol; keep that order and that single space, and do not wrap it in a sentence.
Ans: 75 V
